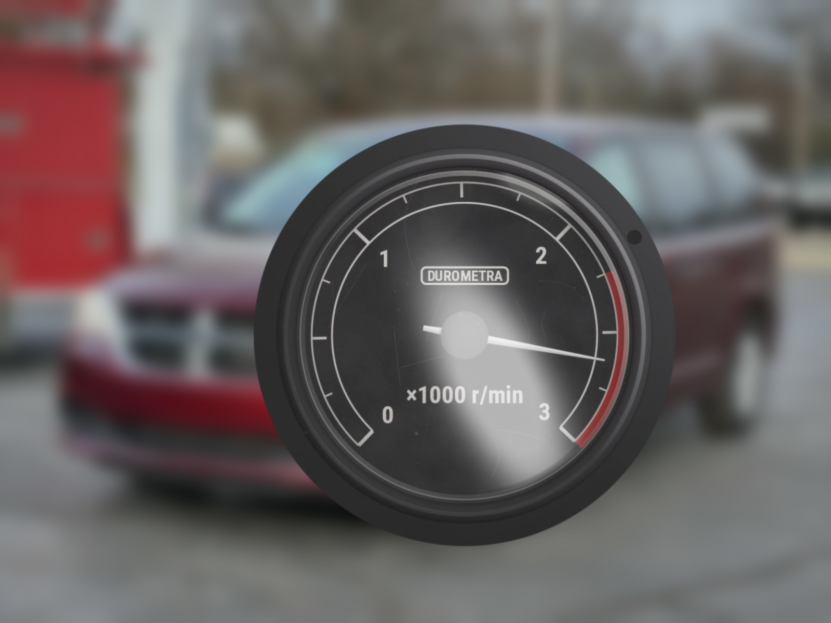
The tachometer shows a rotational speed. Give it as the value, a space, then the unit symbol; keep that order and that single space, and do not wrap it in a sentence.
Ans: 2625 rpm
